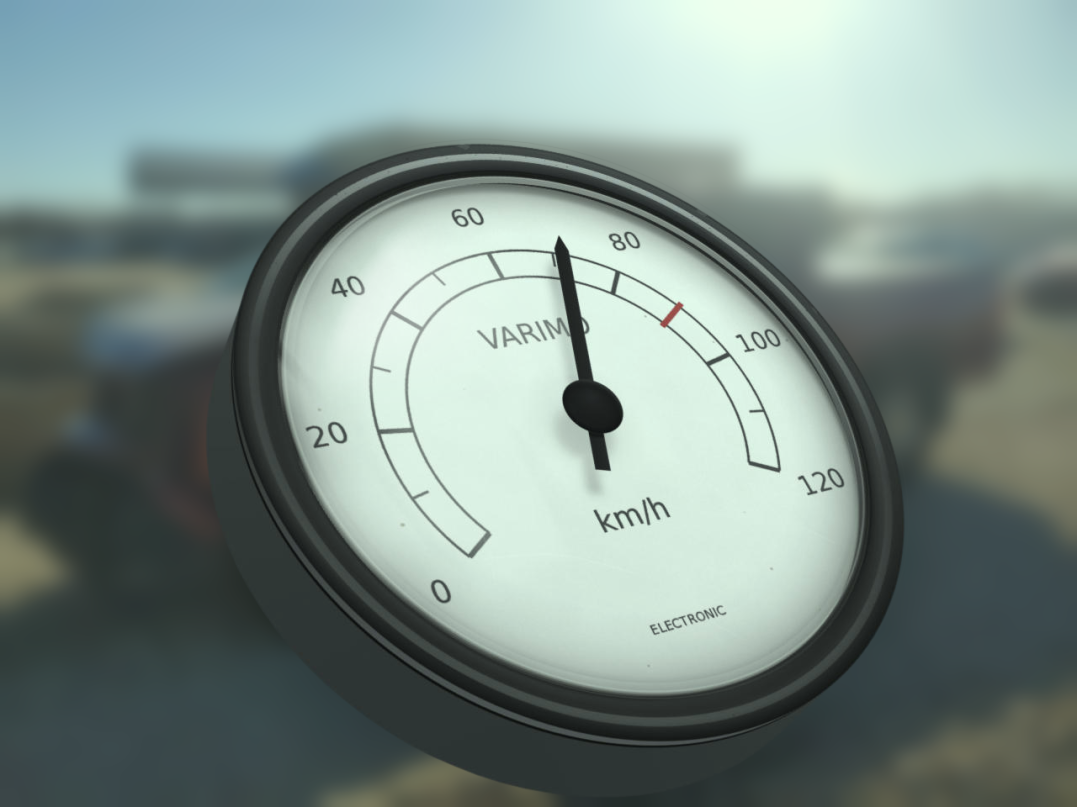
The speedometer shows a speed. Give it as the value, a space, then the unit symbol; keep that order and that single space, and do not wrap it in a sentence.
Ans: 70 km/h
